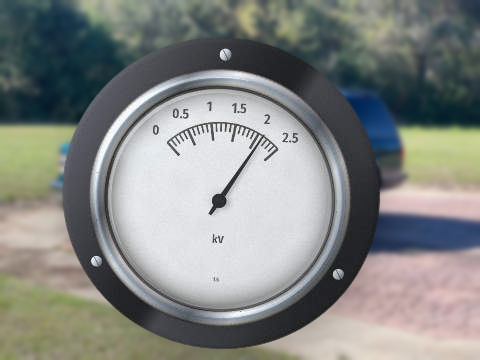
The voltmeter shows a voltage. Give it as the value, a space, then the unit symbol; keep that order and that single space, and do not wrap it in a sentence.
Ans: 2.1 kV
